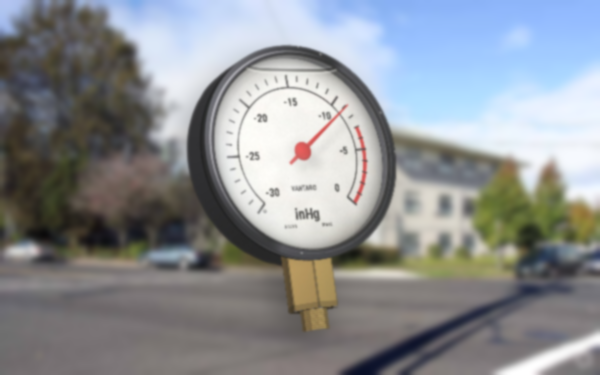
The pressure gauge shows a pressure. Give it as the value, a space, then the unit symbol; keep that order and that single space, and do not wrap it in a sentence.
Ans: -9 inHg
